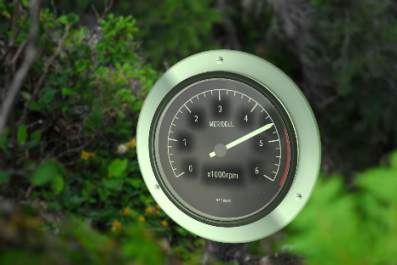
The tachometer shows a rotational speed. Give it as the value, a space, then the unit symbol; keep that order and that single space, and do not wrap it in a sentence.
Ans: 4600 rpm
